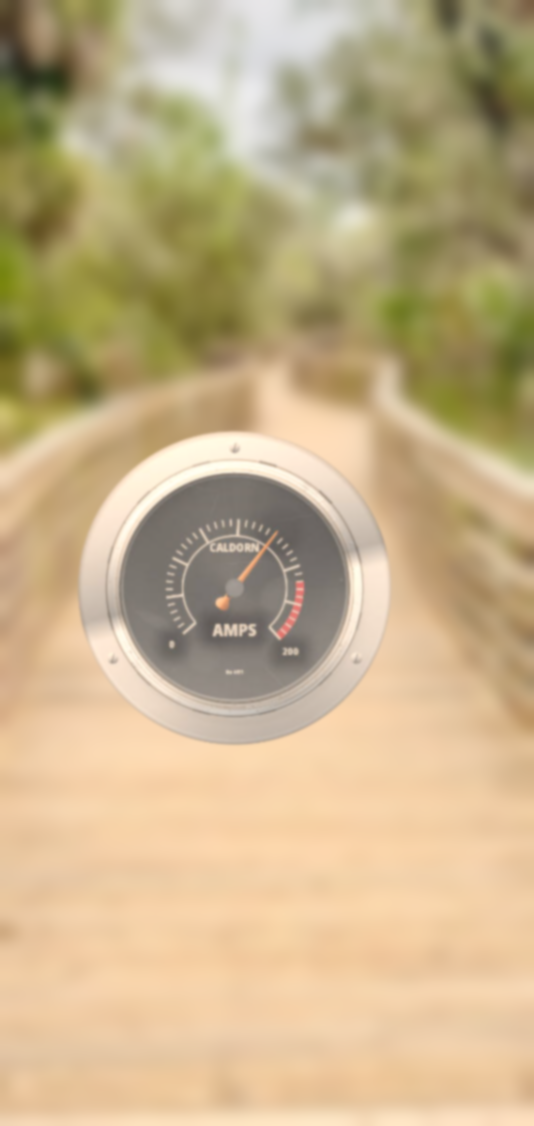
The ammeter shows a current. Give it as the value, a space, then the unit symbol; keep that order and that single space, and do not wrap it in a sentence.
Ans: 125 A
